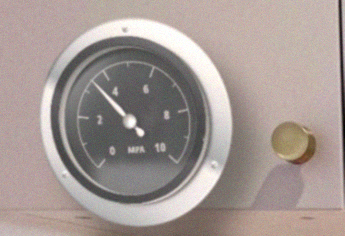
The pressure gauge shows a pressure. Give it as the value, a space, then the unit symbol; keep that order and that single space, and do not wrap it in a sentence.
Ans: 3.5 MPa
